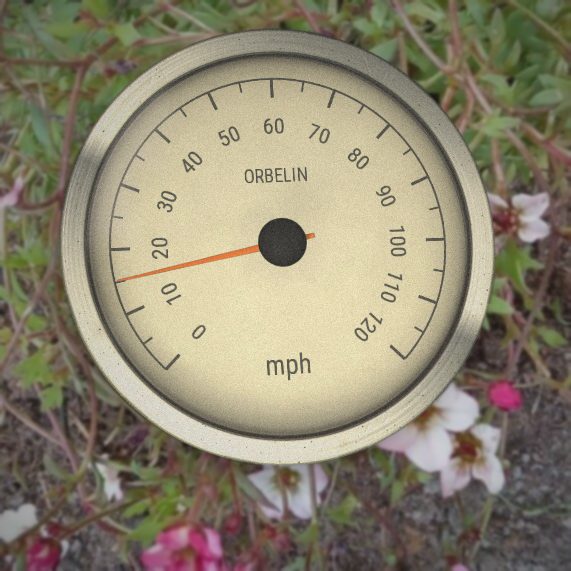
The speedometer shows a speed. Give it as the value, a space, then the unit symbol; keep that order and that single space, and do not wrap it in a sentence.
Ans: 15 mph
